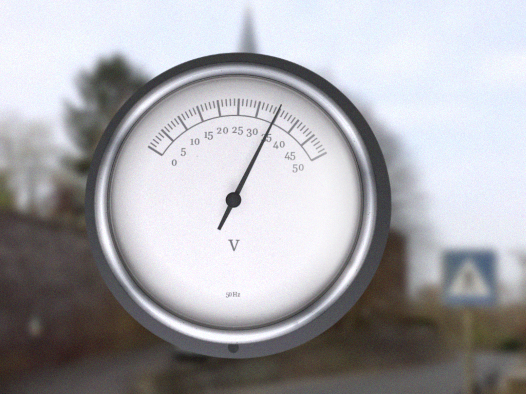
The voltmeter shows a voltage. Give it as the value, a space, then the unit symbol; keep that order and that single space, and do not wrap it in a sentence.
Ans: 35 V
